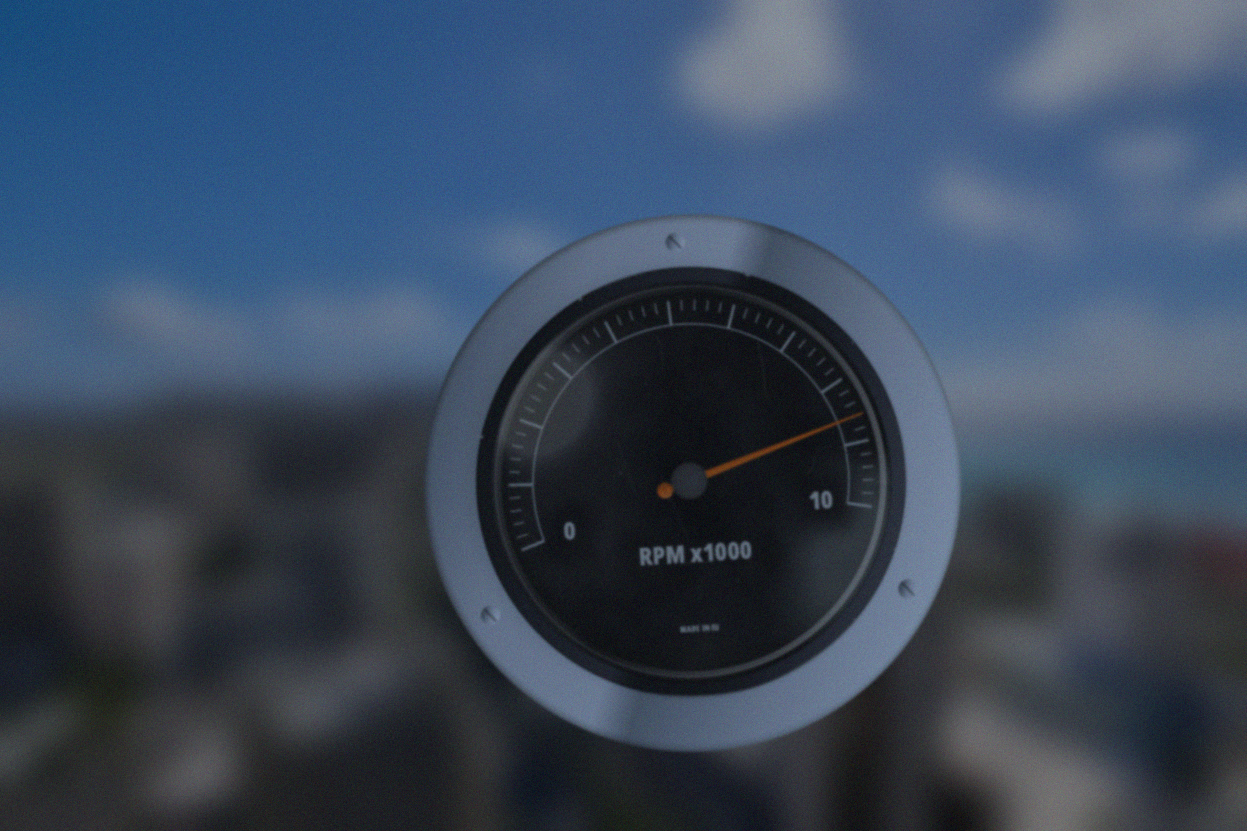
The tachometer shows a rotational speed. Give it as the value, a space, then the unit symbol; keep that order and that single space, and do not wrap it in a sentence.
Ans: 8600 rpm
